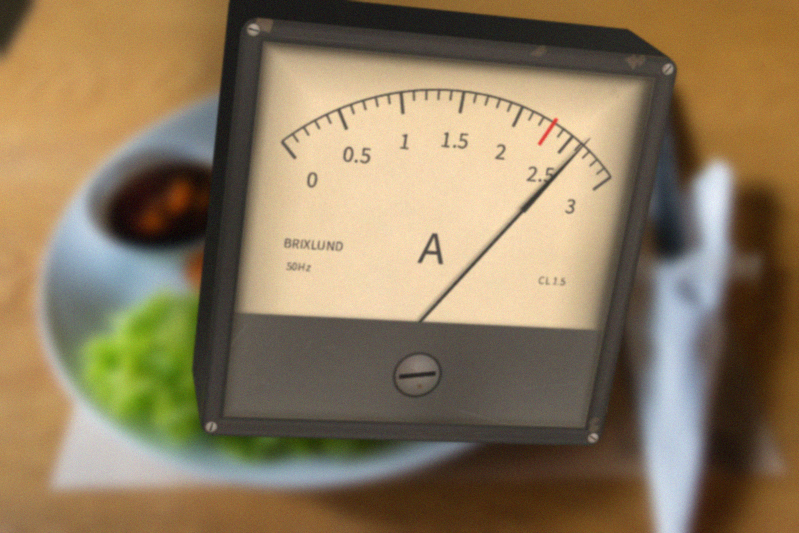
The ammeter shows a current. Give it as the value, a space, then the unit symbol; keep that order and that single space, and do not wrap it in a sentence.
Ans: 2.6 A
